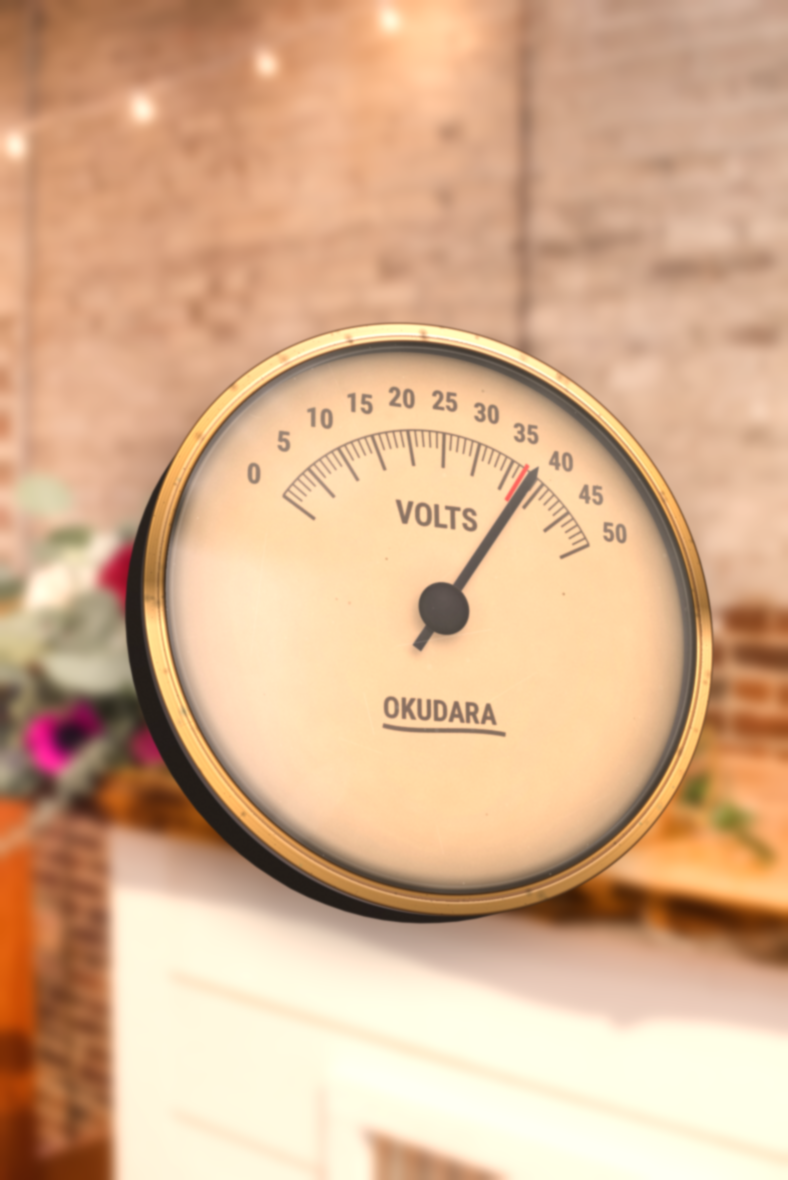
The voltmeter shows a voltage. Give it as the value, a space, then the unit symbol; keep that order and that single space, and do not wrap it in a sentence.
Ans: 38 V
